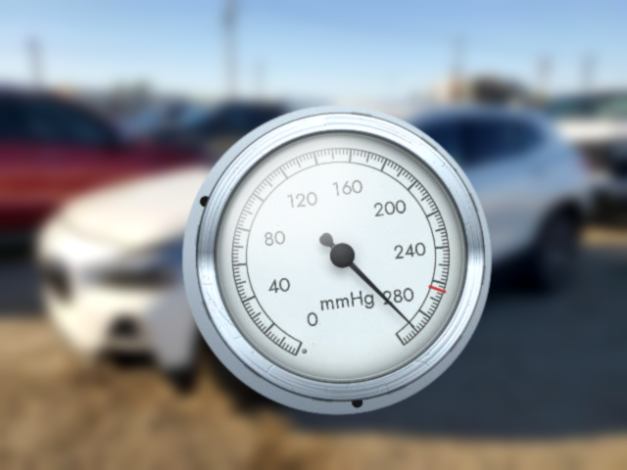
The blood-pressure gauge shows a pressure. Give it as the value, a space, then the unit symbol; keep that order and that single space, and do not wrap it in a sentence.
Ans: 290 mmHg
